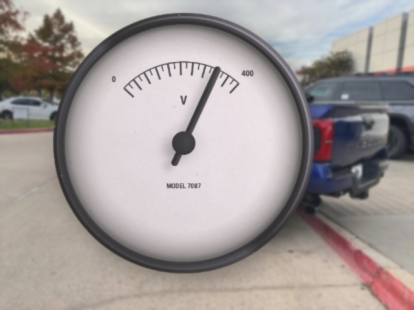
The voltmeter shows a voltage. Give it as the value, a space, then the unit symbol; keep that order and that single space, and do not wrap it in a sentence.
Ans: 320 V
